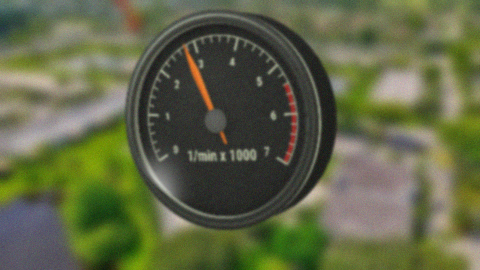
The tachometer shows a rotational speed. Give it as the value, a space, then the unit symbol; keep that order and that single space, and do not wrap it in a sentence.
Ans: 2800 rpm
